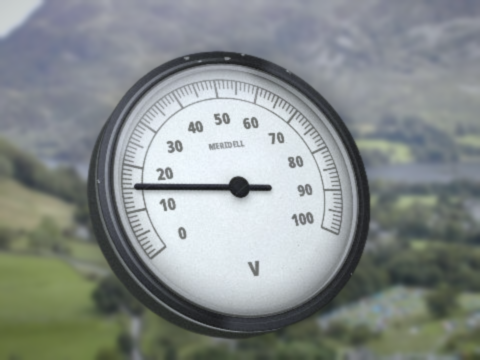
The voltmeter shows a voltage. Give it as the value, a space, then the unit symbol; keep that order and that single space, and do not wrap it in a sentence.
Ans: 15 V
